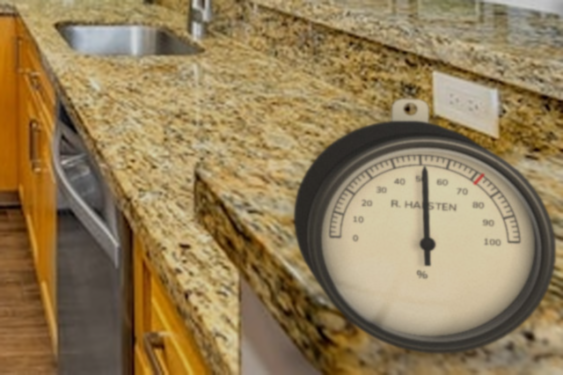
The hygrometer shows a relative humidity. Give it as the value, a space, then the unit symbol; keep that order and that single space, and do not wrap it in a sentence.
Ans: 50 %
